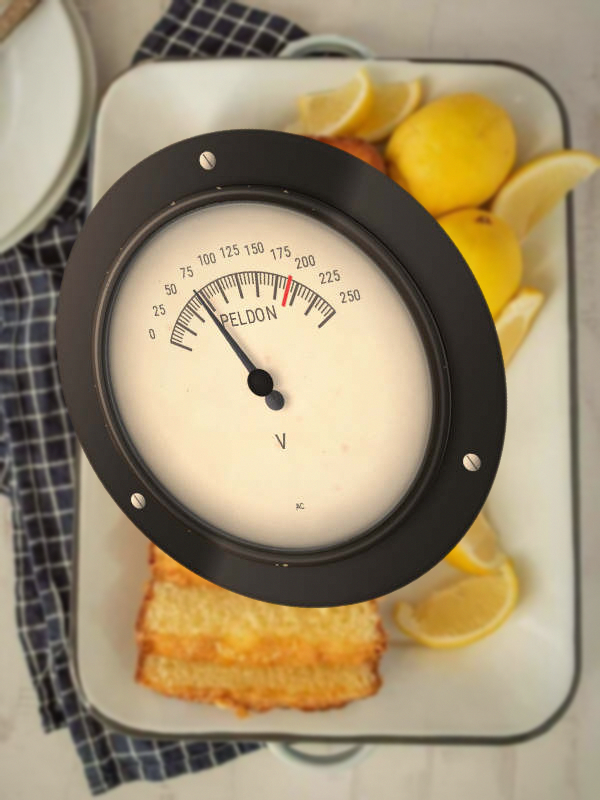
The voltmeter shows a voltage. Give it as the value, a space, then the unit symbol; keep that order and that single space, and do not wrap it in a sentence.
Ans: 75 V
